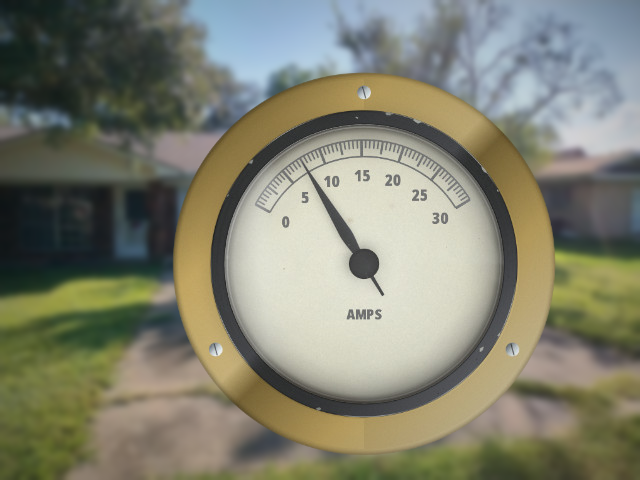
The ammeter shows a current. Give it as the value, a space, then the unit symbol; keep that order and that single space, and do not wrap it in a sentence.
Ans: 7.5 A
